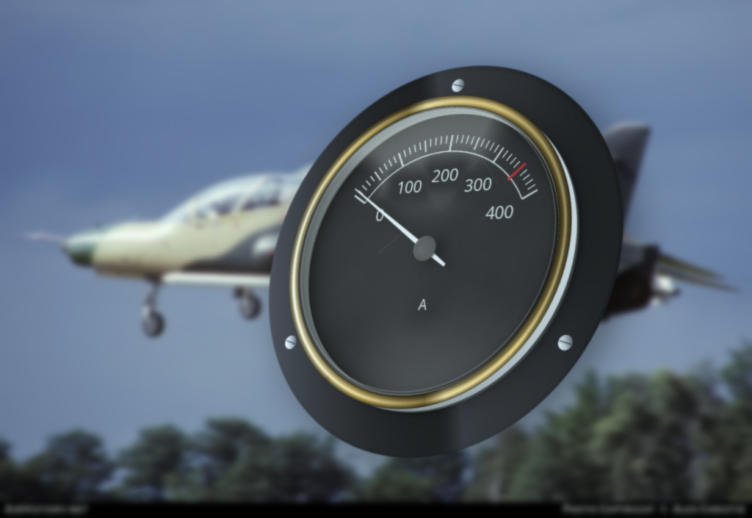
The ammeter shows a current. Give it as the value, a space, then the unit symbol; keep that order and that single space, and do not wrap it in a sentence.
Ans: 10 A
